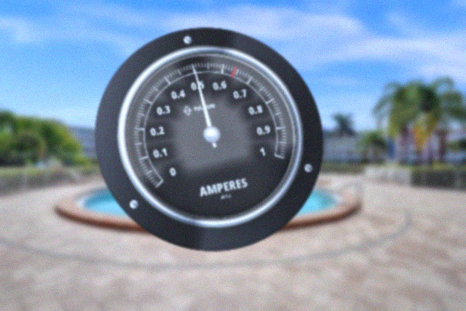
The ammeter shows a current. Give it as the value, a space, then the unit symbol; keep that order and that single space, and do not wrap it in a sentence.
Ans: 0.5 A
